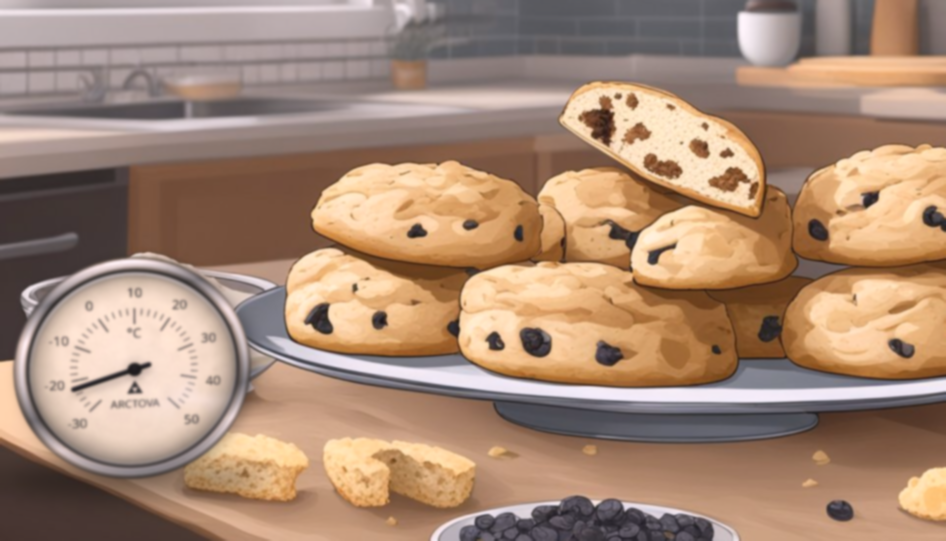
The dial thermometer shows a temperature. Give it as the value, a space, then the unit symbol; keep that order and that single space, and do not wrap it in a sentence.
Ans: -22 °C
